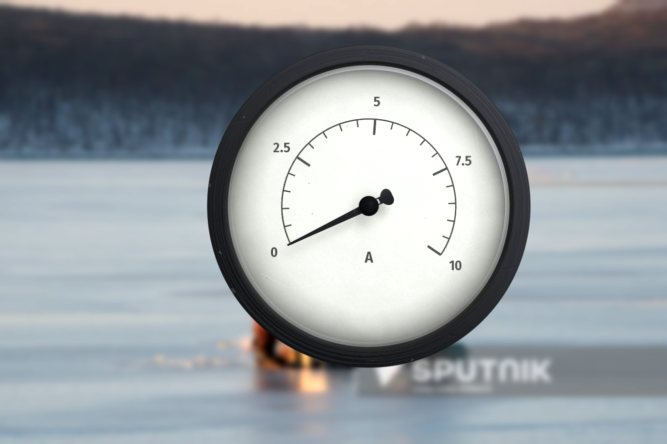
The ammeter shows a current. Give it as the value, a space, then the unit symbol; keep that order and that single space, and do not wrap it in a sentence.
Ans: 0 A
